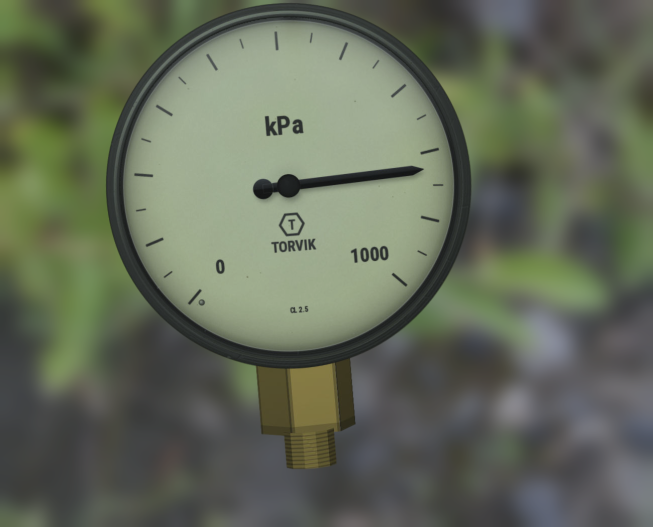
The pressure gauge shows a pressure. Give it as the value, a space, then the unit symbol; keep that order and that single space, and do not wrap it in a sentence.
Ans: 825 kPa
